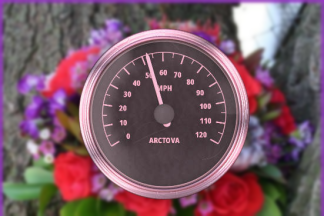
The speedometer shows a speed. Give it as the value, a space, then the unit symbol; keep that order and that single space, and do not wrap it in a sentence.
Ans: 52.5 mph
